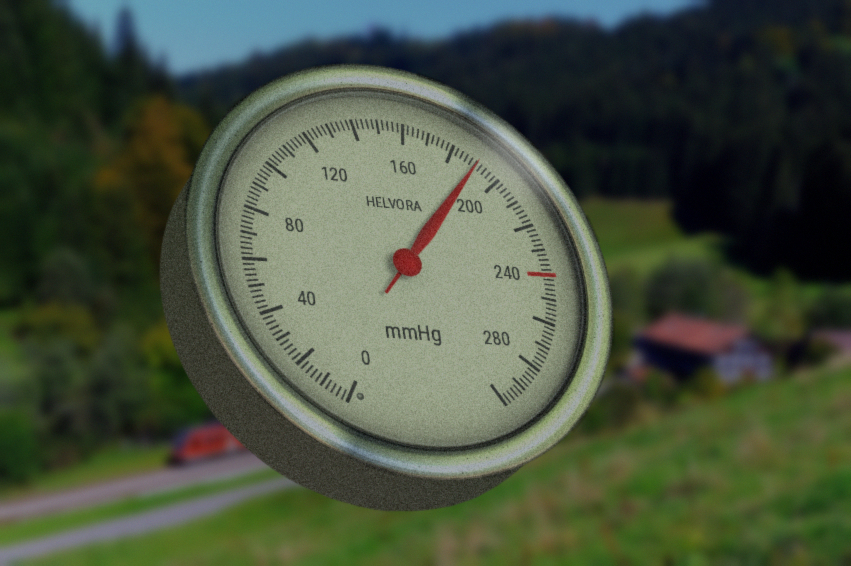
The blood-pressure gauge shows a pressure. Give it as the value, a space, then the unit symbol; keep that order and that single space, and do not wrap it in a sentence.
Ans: 190 mmHg
